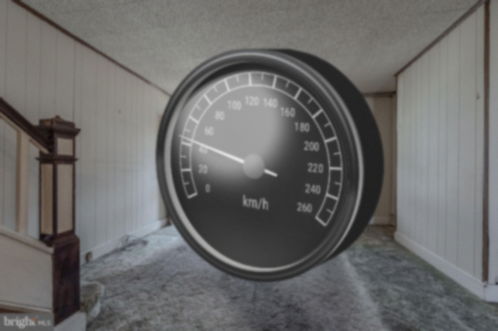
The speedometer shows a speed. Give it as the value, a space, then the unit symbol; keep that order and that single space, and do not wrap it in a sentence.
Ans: 45 km/h
